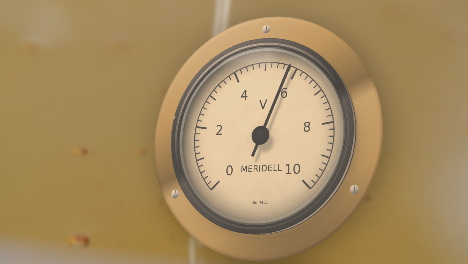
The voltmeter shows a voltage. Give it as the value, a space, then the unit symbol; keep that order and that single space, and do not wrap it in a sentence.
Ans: 5.8 V
